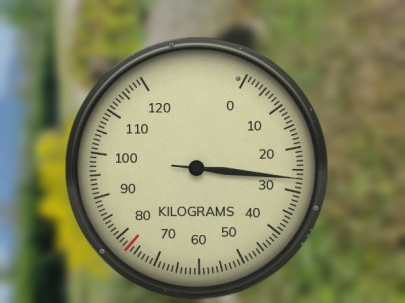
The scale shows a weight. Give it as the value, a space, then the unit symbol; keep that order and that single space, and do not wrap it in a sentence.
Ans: 27 kg
